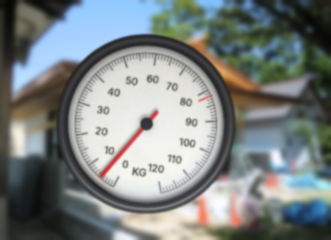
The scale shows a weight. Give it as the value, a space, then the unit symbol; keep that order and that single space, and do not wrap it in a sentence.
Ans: 5 kg
